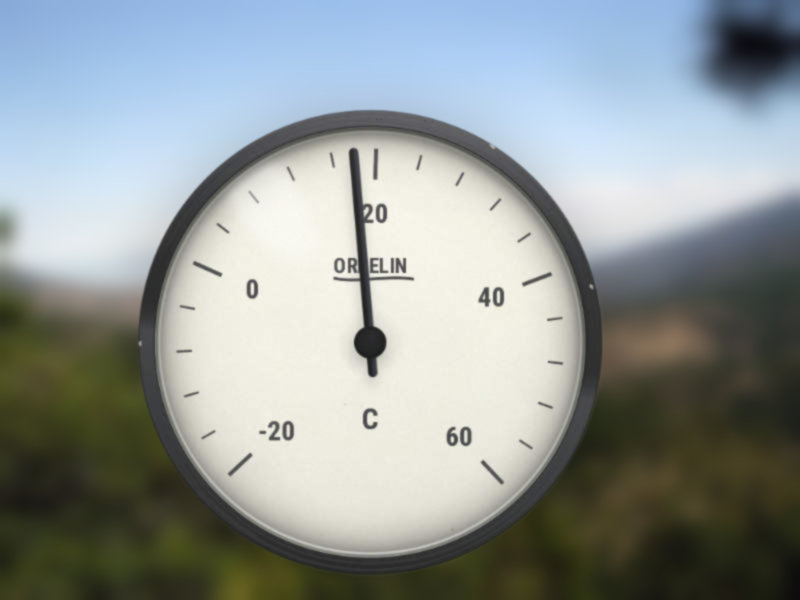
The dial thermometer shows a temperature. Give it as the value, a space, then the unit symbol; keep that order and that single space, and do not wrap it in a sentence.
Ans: 18 °C
